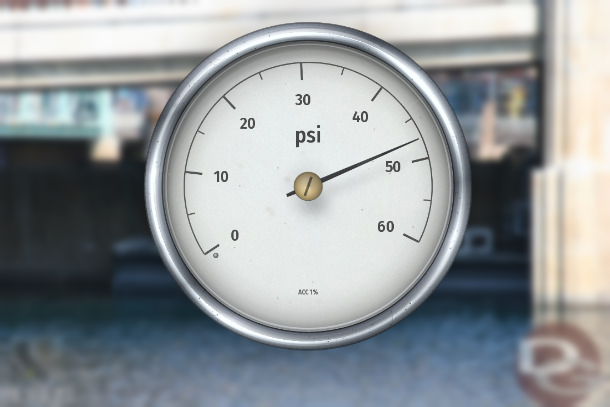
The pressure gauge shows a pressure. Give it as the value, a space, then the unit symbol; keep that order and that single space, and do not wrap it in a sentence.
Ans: 47.5 psi
